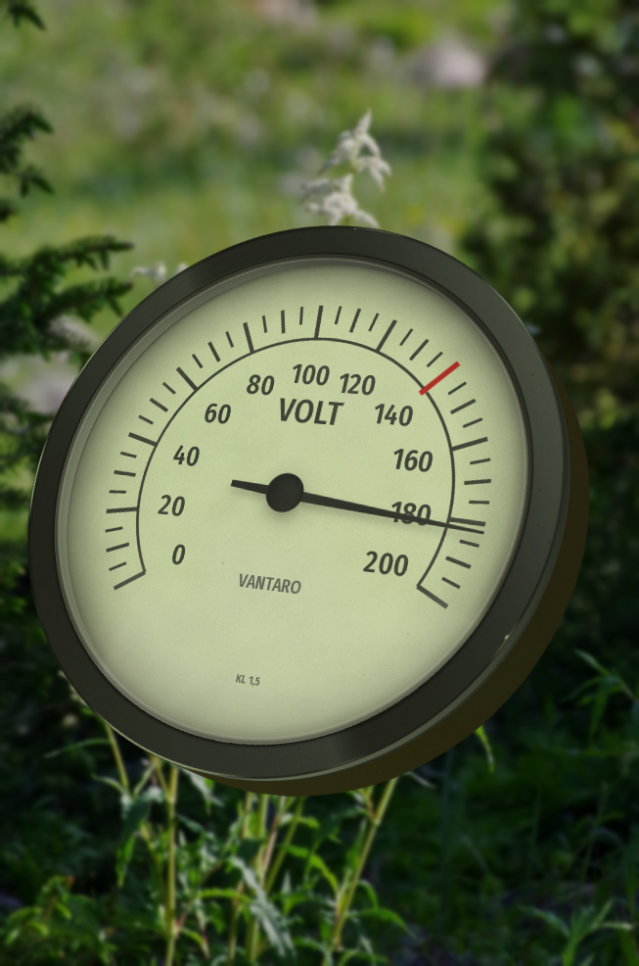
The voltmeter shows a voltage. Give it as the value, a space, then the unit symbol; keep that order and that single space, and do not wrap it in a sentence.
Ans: 182.5 V
